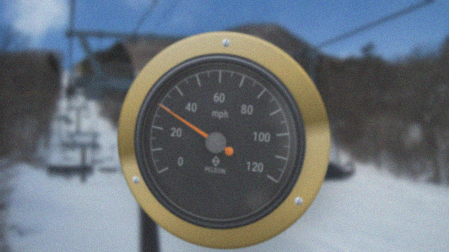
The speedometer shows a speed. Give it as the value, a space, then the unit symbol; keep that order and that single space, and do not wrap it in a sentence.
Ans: 30 mph
